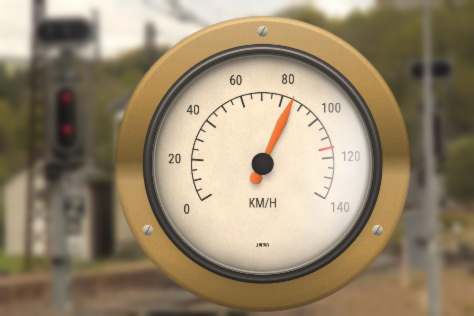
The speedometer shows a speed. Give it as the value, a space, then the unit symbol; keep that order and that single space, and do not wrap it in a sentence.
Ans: 85 km/h
